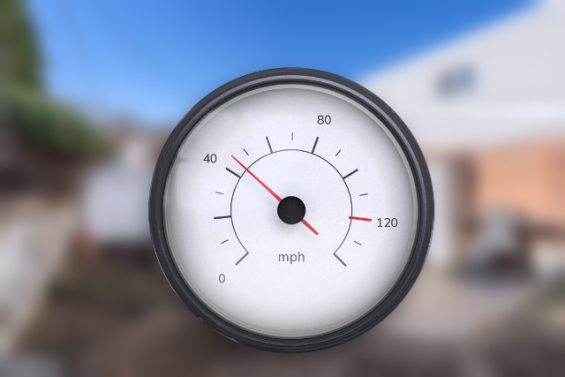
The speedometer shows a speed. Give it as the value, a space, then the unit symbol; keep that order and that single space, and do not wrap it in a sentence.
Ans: 45 mph
